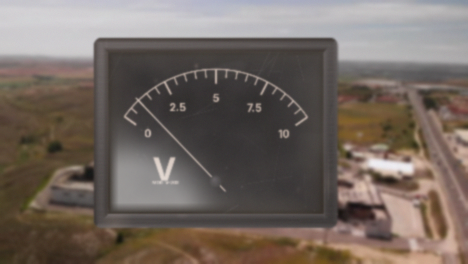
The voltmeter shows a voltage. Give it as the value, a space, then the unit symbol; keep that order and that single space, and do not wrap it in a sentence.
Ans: 1 V
